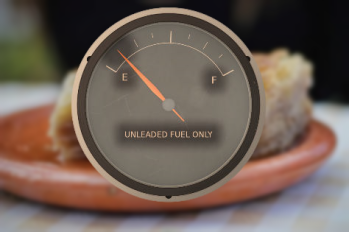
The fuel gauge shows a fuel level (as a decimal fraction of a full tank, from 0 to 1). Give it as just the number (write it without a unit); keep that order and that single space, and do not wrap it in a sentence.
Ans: 0.125
